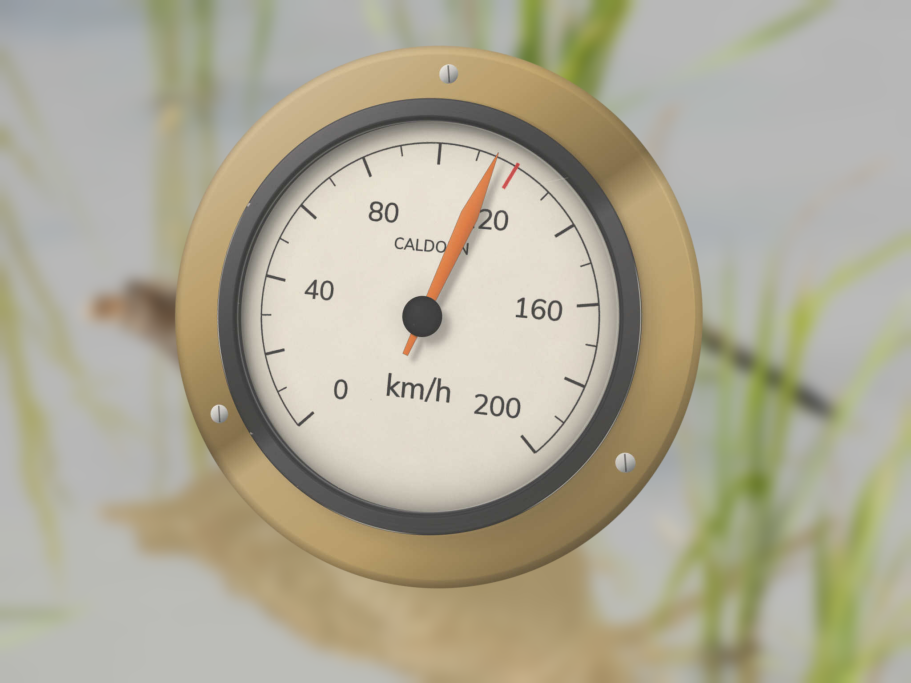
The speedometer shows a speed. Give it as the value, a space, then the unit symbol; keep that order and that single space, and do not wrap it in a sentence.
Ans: 115 km/h
